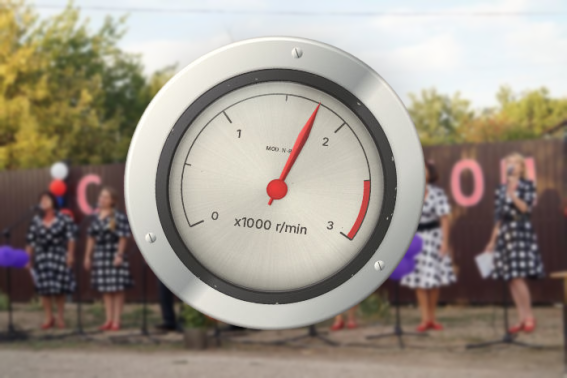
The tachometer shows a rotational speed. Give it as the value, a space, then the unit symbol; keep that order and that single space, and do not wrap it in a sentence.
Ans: 1750 rpm
